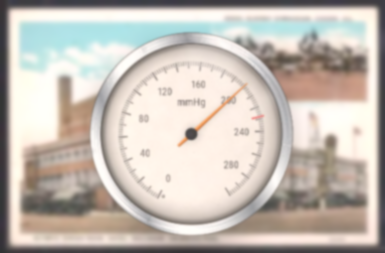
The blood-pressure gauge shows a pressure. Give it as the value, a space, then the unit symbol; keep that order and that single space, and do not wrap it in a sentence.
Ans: 200 mmHg
